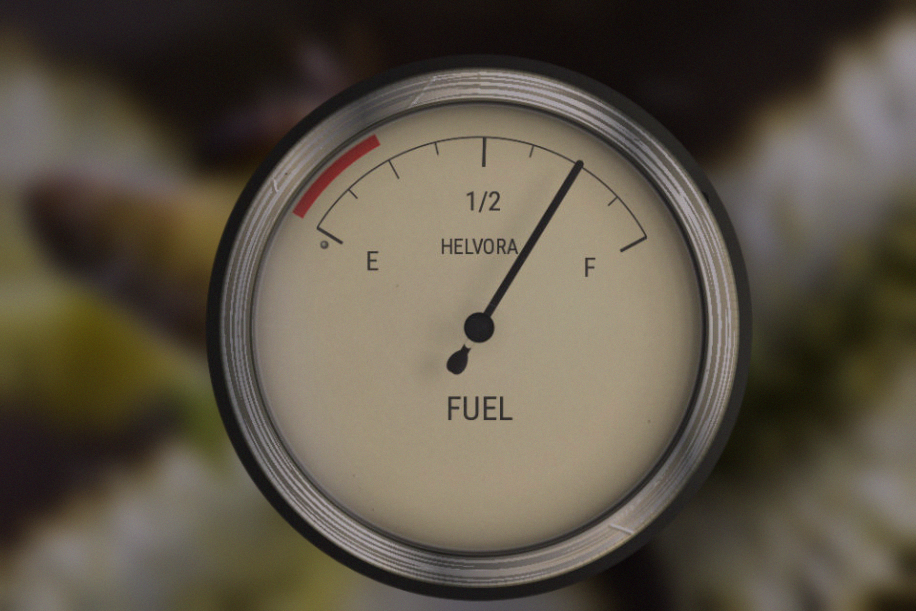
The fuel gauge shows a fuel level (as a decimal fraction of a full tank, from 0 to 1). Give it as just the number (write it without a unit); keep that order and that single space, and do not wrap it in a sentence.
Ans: 0.75
